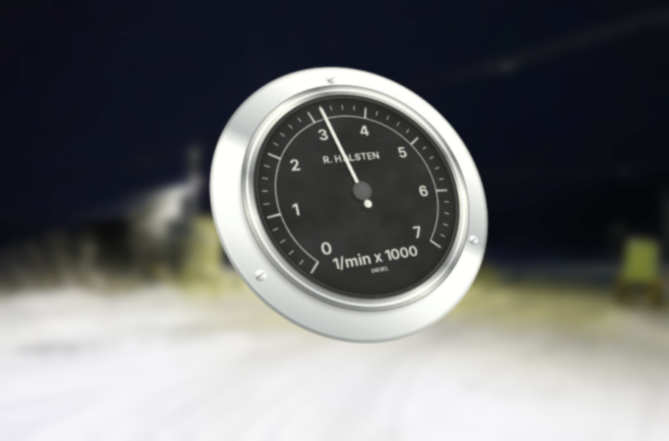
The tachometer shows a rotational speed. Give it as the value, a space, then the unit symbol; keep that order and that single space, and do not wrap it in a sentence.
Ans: 3200 rpm
